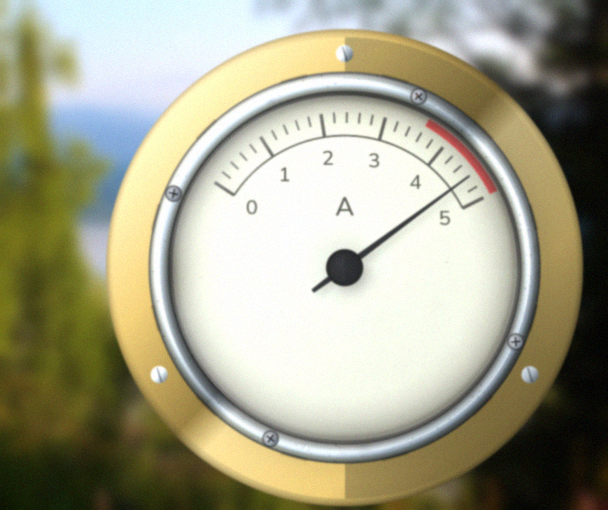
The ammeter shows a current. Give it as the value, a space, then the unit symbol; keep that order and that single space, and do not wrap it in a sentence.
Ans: 4.6 A
